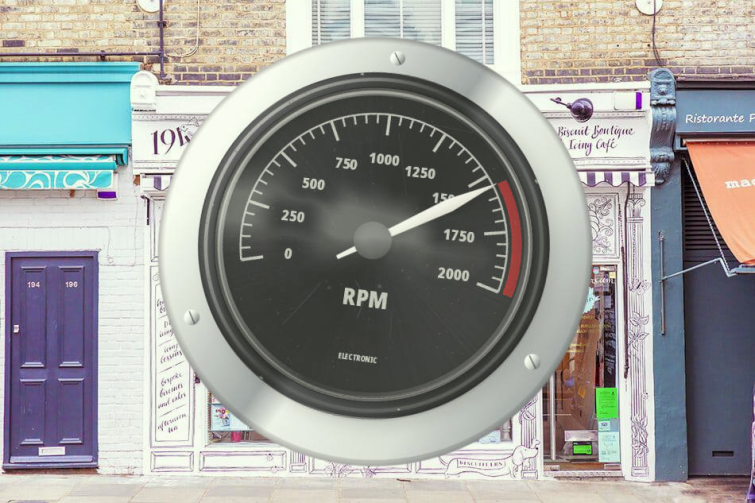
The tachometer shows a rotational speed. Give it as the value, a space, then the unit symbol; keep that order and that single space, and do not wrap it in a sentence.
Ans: 1550 rpm
